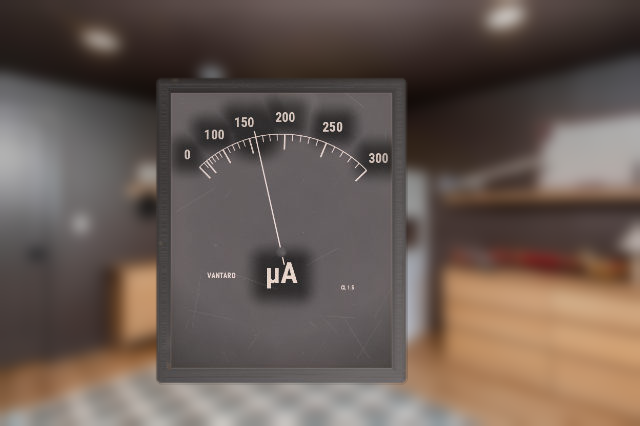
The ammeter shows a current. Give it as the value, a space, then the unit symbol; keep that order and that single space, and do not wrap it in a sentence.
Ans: 160 µA
